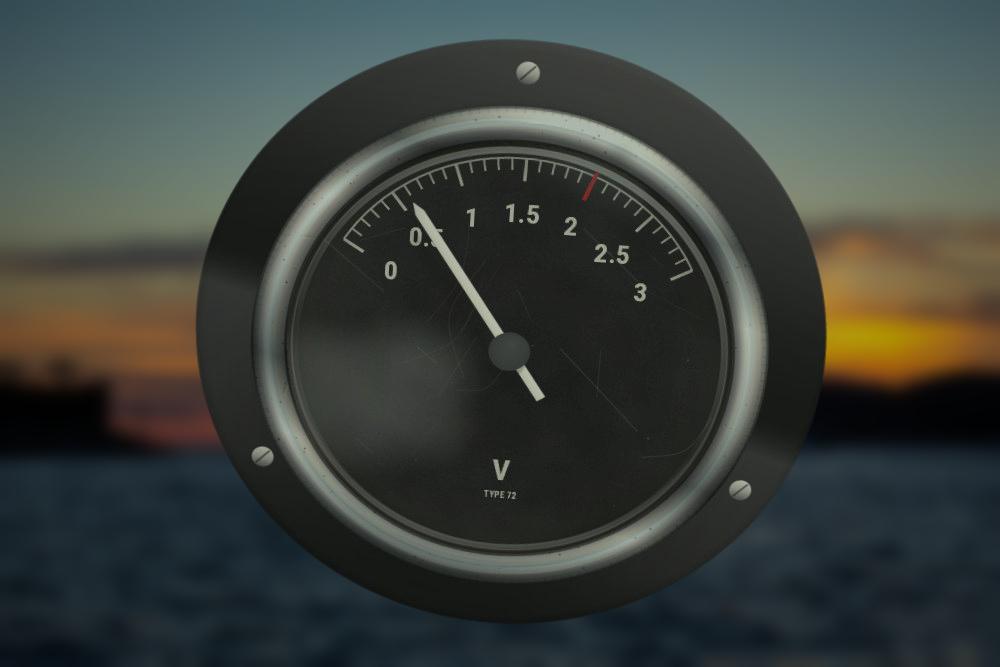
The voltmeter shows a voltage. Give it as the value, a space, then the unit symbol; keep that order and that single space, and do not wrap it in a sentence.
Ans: 0.6 V
